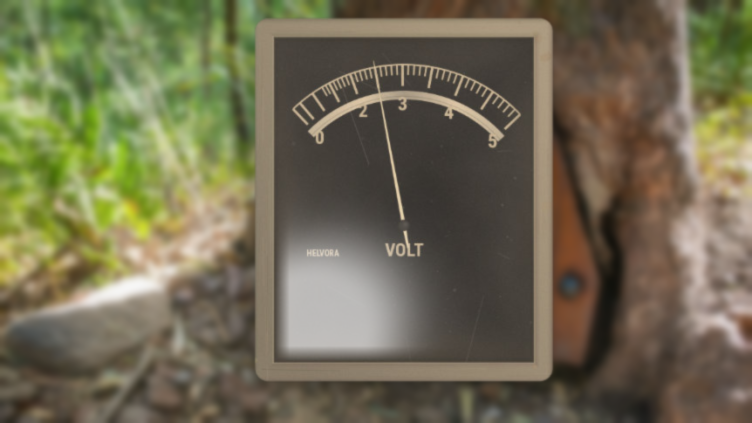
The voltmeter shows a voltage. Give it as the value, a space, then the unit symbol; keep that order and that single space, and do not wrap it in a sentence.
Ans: 2.5 V
